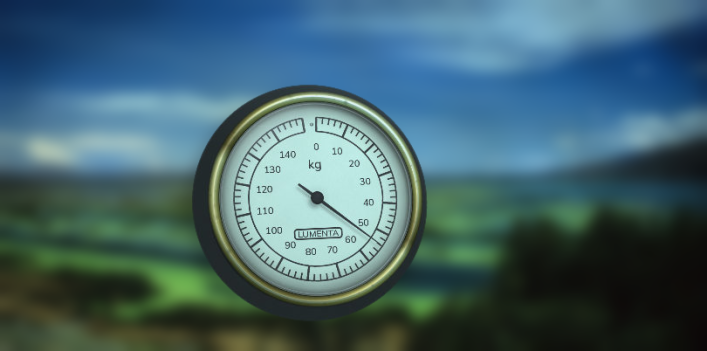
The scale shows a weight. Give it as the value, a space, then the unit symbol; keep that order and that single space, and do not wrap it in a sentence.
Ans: 54 kg
